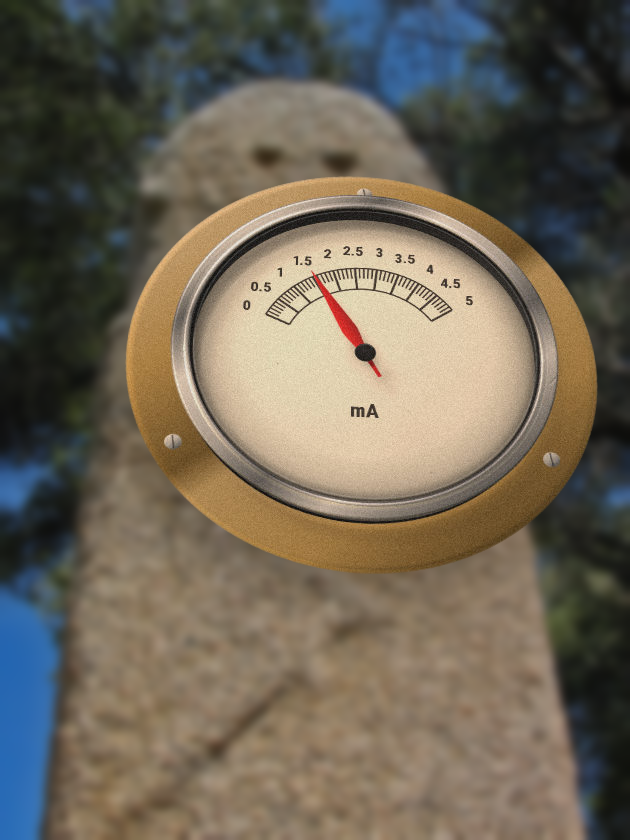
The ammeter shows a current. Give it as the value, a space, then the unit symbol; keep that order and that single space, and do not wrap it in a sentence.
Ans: 1.5 mA
